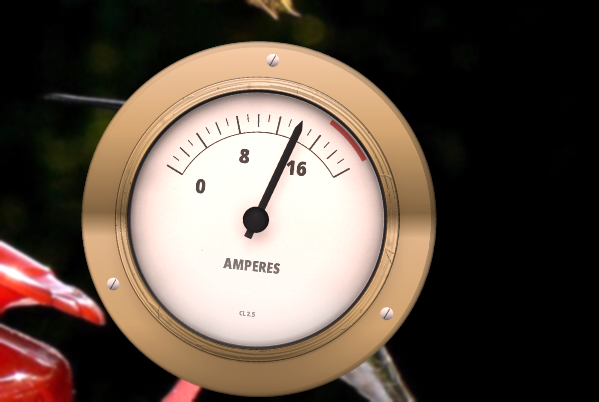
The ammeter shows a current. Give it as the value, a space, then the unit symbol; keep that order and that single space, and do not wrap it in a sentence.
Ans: 14 A
